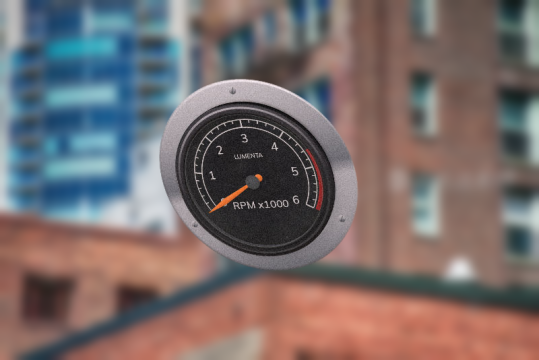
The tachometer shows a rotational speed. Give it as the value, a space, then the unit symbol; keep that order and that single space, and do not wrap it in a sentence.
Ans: 0 rpm
